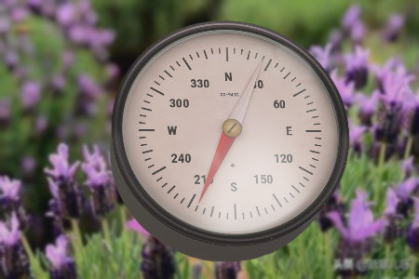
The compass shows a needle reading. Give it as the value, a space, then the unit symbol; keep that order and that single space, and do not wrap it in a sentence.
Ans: 205 °
